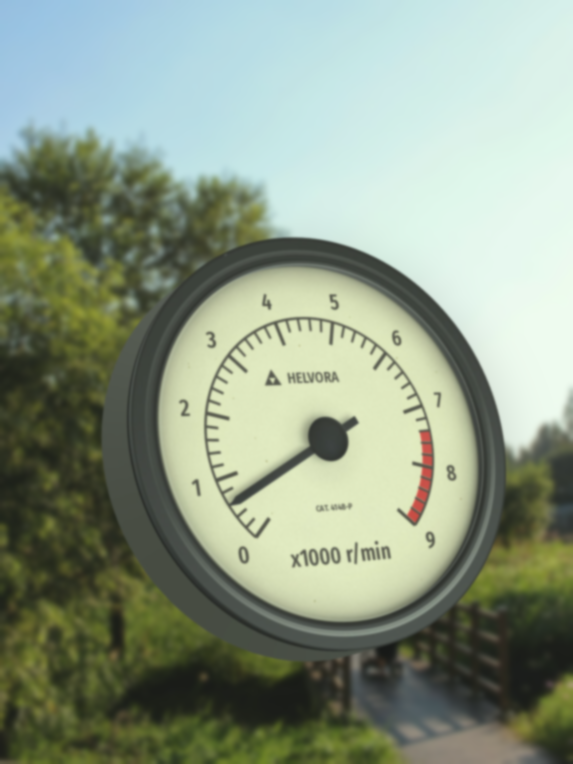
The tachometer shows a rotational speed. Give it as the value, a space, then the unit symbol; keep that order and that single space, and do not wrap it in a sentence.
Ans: 600 rpm
